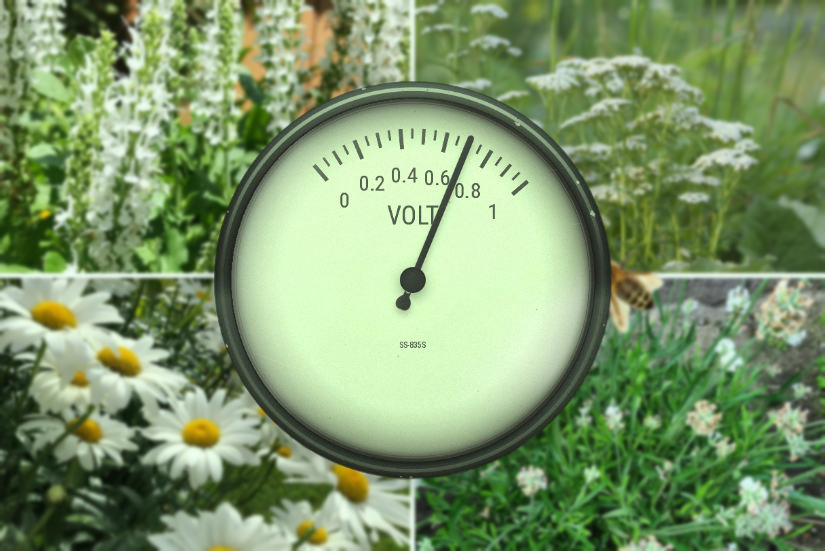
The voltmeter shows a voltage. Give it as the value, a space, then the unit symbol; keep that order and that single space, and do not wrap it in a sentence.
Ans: 0.7 V
